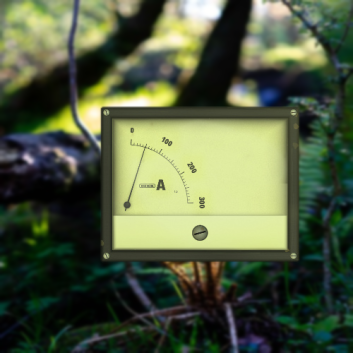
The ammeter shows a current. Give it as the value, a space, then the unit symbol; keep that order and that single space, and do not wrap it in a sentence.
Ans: 50 A
